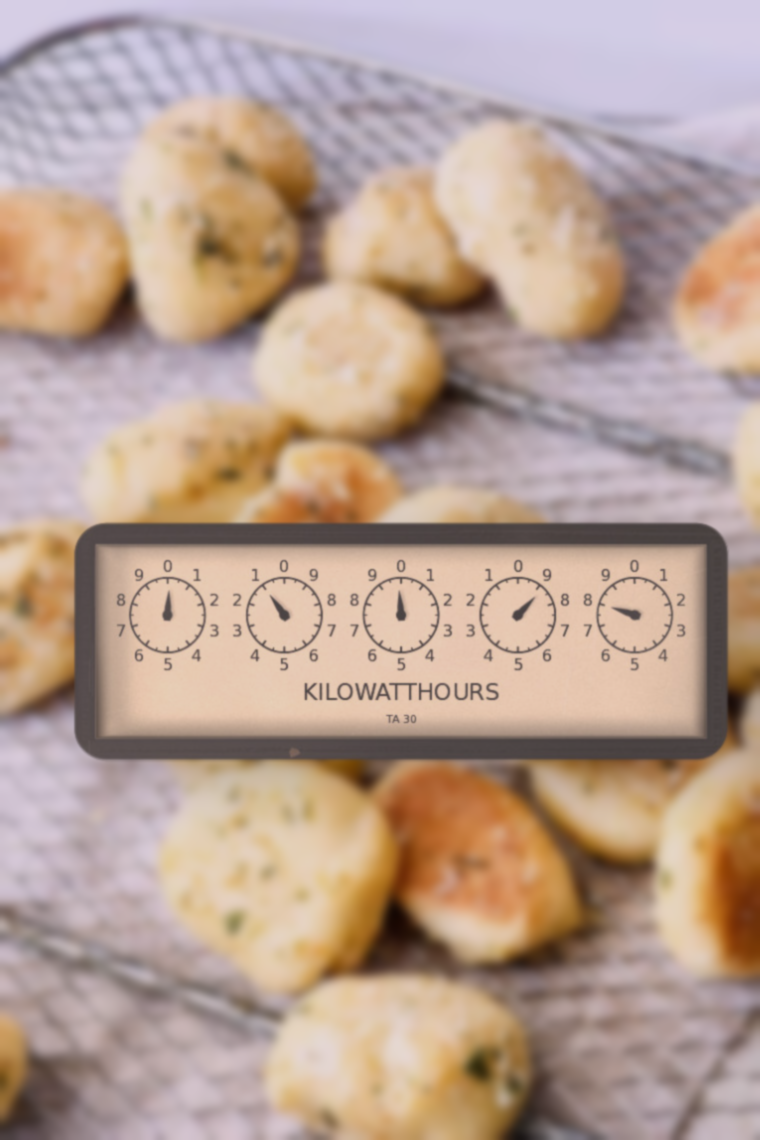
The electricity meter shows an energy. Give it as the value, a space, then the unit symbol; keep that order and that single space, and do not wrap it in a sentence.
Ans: 988 kWh
